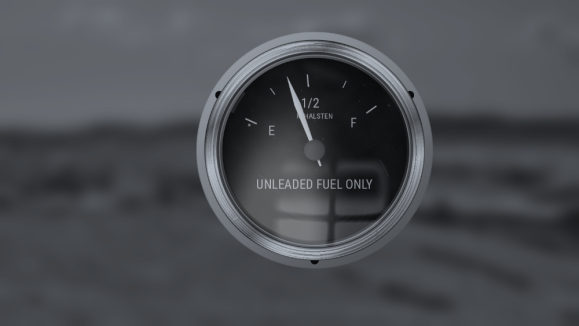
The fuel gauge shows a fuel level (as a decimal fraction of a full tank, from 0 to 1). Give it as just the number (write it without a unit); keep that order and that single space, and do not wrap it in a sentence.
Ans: 0.375
